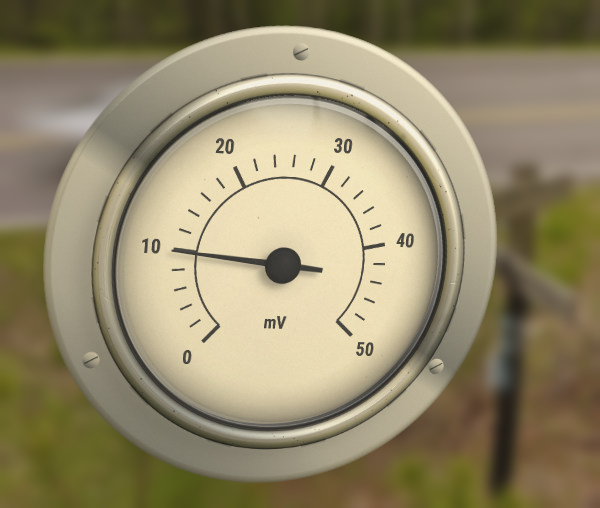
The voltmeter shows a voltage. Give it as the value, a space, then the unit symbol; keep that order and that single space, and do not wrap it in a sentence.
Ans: 10 mV
